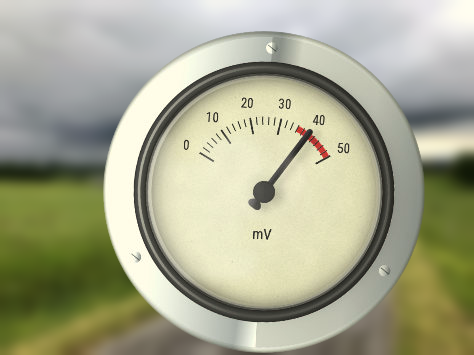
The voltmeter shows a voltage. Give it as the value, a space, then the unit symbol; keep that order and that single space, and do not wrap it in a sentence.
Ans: 40 mV
